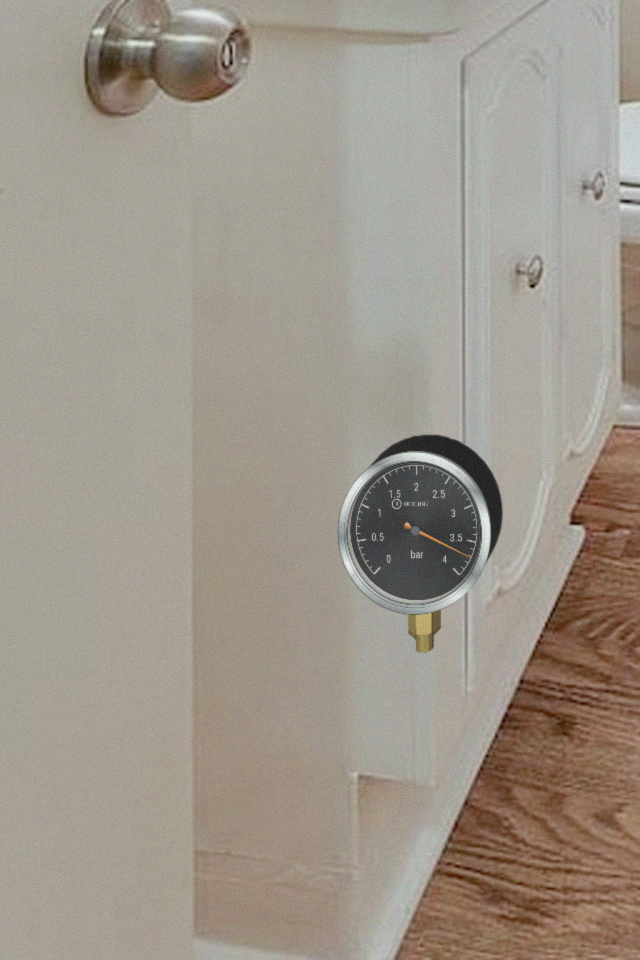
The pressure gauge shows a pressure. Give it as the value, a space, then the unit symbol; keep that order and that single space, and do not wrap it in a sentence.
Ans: 3.7 bar
